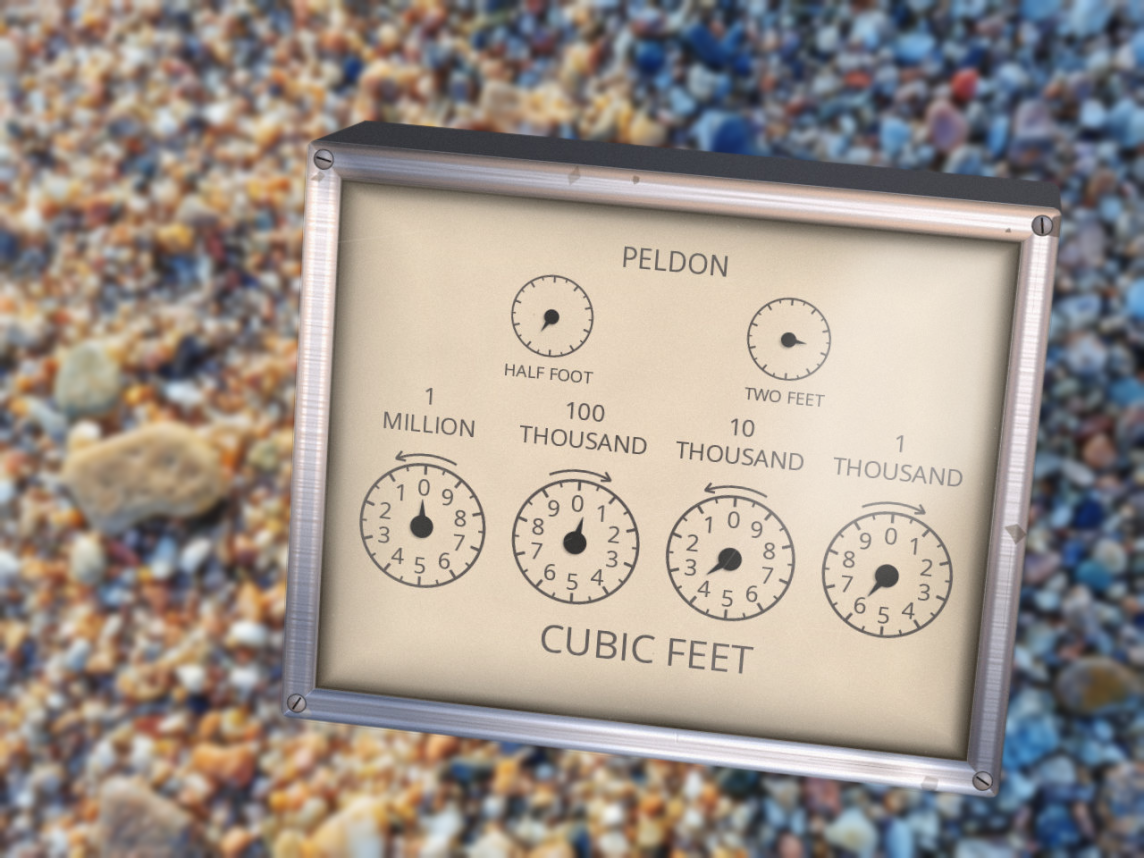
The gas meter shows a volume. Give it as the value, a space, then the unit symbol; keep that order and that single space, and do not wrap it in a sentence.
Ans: 3600 ft³
